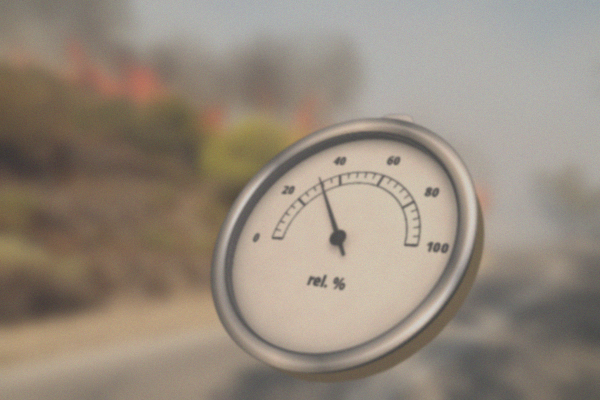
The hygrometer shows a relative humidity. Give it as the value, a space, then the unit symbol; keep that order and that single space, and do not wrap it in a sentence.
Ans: 32 %
